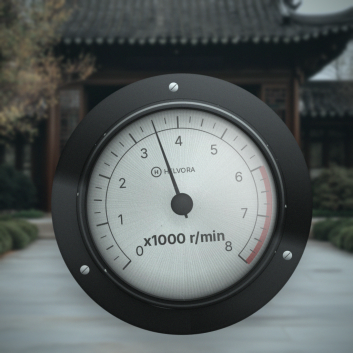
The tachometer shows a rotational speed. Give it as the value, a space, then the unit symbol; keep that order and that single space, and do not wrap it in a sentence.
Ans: 3500 rpm
